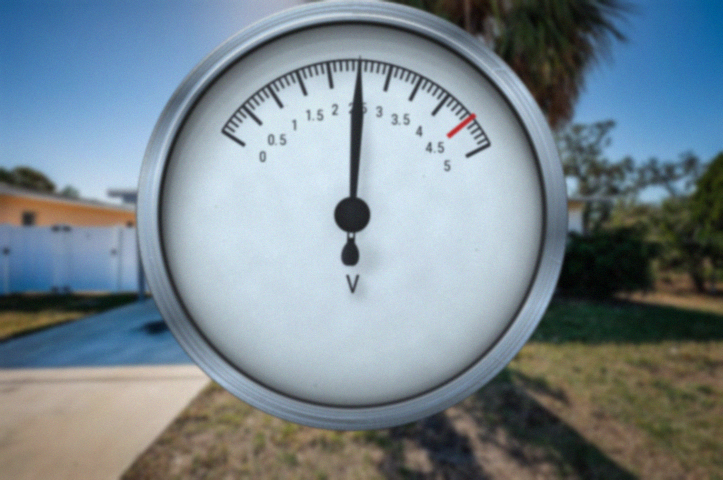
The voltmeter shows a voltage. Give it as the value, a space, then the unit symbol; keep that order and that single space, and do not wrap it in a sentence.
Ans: 2.5 V
